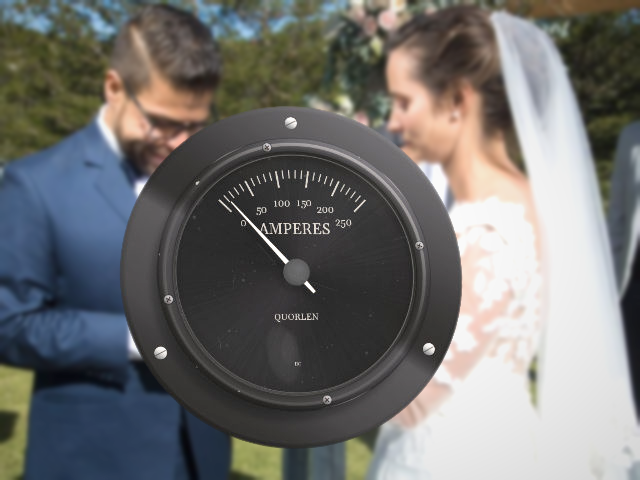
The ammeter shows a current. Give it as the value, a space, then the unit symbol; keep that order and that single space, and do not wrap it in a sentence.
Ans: 10 A
